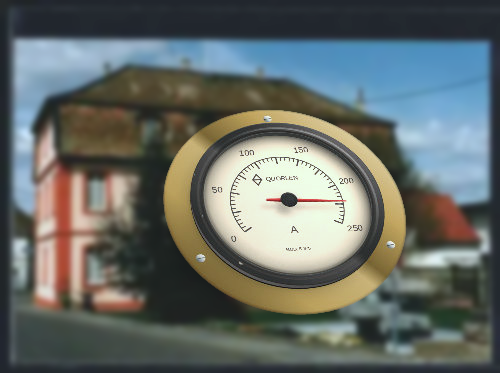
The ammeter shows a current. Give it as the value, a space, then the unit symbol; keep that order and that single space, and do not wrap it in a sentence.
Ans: 225 A
